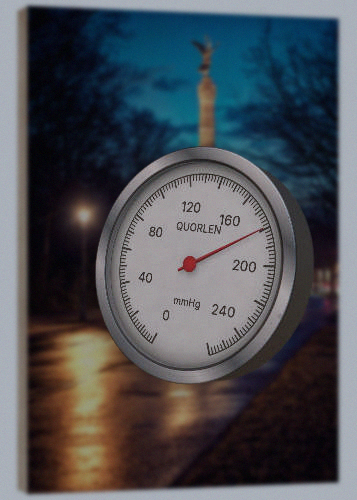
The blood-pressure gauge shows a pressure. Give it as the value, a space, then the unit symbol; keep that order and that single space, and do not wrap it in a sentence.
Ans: 180 mmHg
